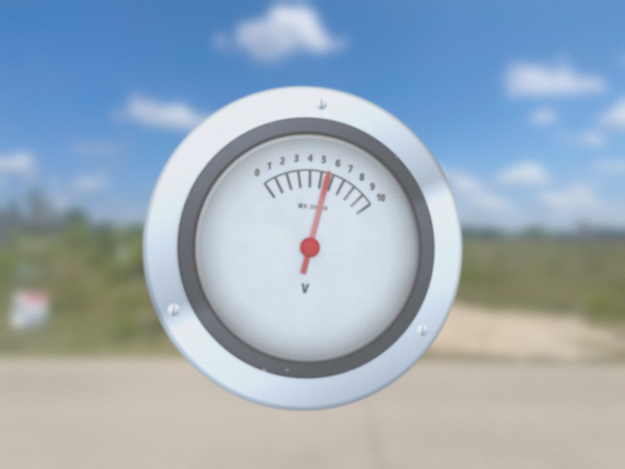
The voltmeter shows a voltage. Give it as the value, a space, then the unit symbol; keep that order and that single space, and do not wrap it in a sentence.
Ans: 5.5 V
